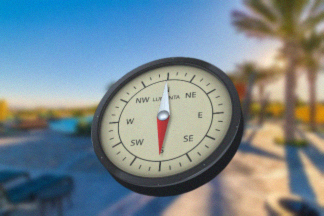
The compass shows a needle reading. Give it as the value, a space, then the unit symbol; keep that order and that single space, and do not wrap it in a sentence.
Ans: 180 °
